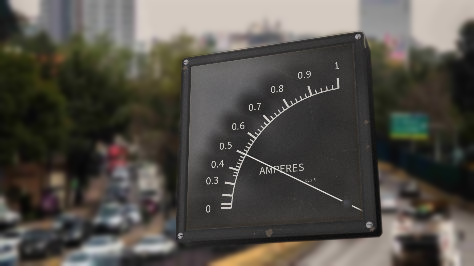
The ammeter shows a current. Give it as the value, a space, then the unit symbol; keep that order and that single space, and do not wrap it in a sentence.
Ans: 0.5 A
